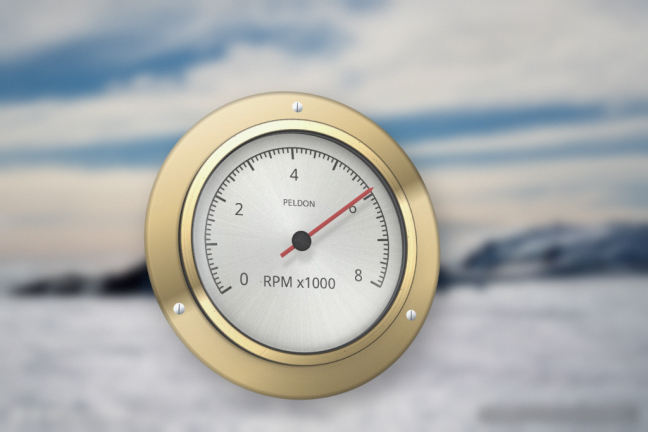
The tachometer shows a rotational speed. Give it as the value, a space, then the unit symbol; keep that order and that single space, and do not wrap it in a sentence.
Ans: 5900 rpm
